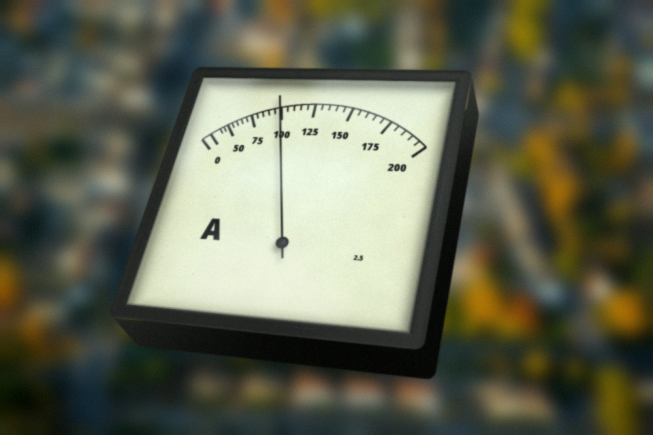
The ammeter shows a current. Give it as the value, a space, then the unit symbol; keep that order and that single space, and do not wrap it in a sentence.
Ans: 100 A
